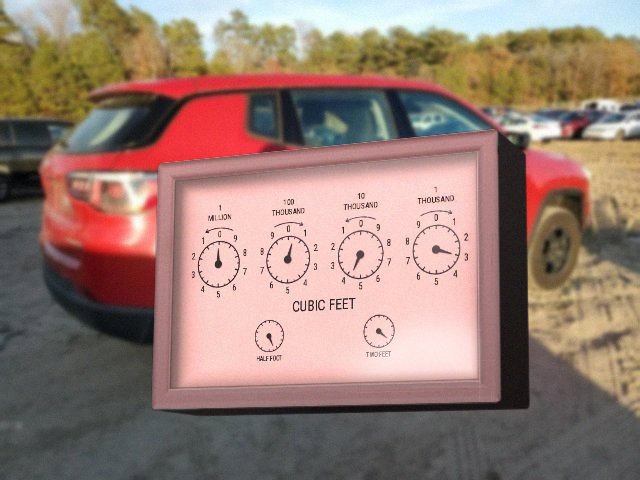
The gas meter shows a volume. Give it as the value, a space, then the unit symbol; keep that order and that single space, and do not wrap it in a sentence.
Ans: 4300 ft³
